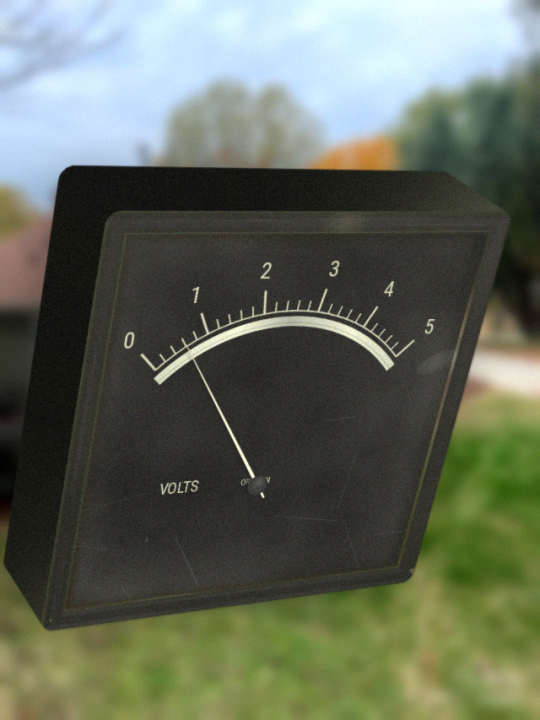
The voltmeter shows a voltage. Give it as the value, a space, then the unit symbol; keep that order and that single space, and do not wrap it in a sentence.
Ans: 0.6 V
